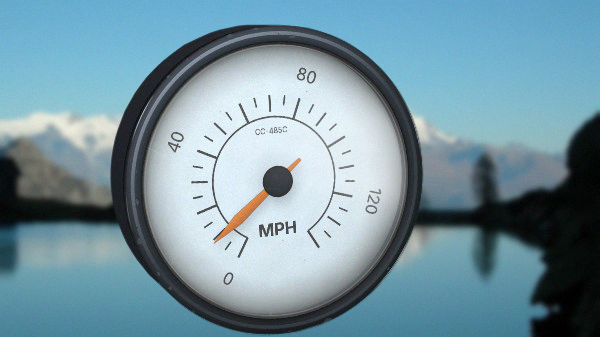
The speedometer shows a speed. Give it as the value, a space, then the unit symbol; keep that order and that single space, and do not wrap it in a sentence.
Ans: 10 mph
